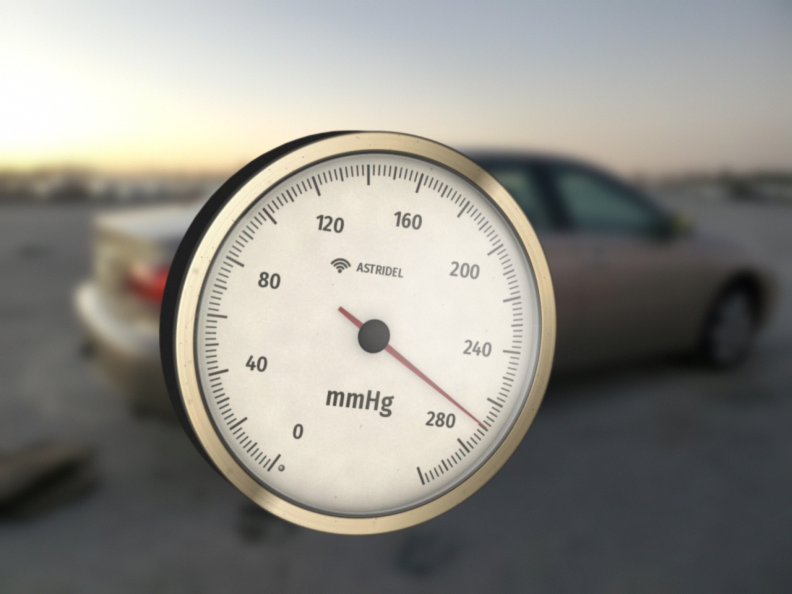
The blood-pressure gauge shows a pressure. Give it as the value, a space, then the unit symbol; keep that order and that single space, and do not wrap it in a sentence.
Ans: 270 mmHg
